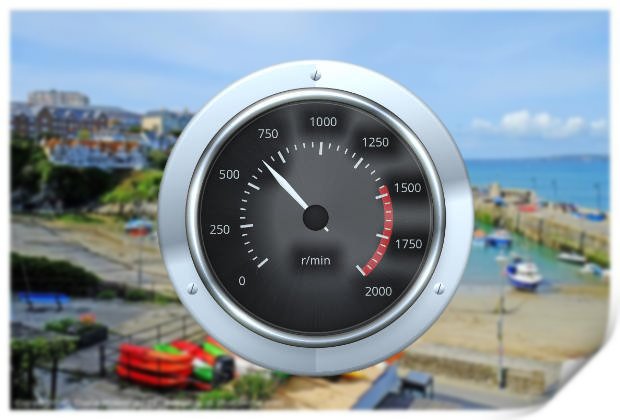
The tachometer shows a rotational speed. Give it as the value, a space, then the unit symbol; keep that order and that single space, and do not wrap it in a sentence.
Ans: 650 rpm
